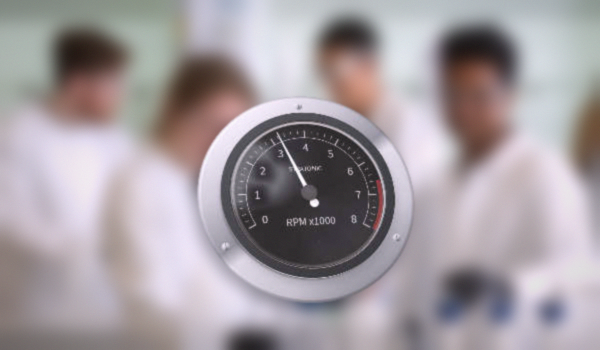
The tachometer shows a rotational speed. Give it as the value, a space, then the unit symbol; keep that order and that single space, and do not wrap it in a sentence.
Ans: 3200 rpm
